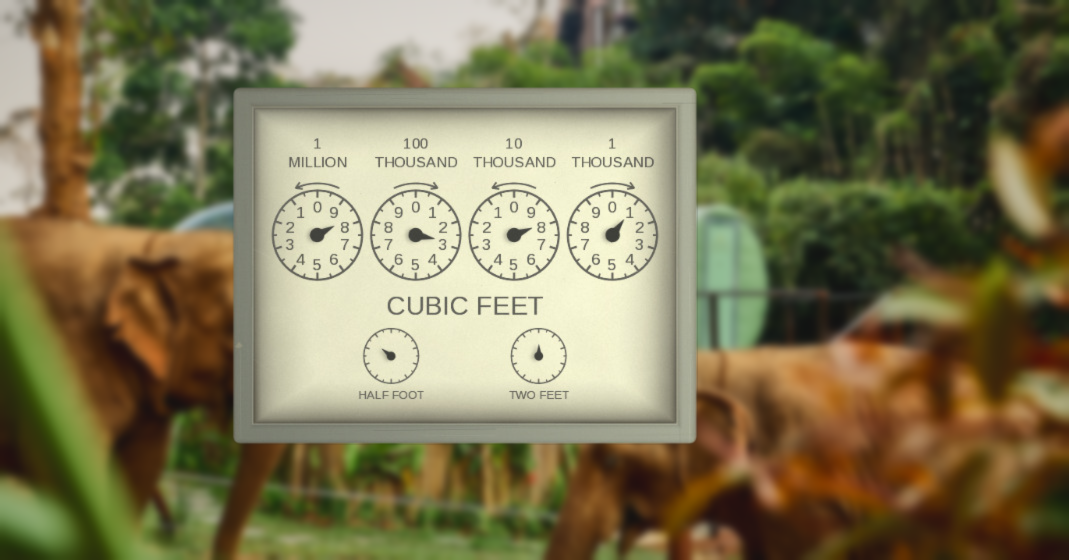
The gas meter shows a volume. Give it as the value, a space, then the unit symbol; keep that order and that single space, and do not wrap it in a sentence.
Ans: 828100 ft³
